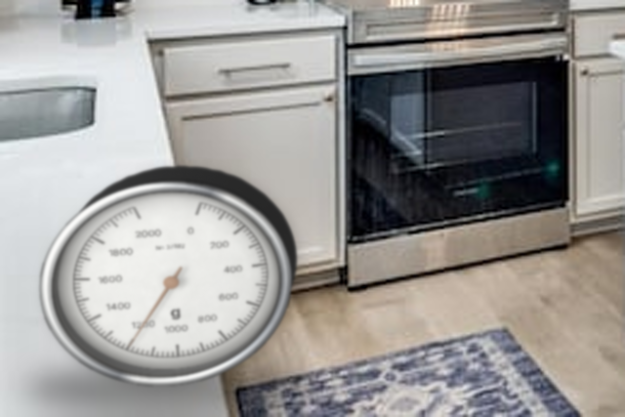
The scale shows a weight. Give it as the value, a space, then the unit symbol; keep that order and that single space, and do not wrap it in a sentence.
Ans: 1200 g
